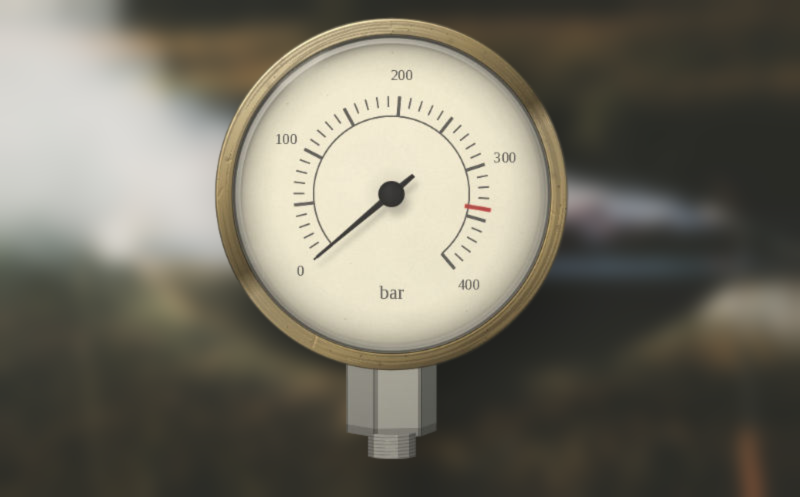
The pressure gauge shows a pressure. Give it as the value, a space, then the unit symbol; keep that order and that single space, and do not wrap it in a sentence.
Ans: 0 bar
